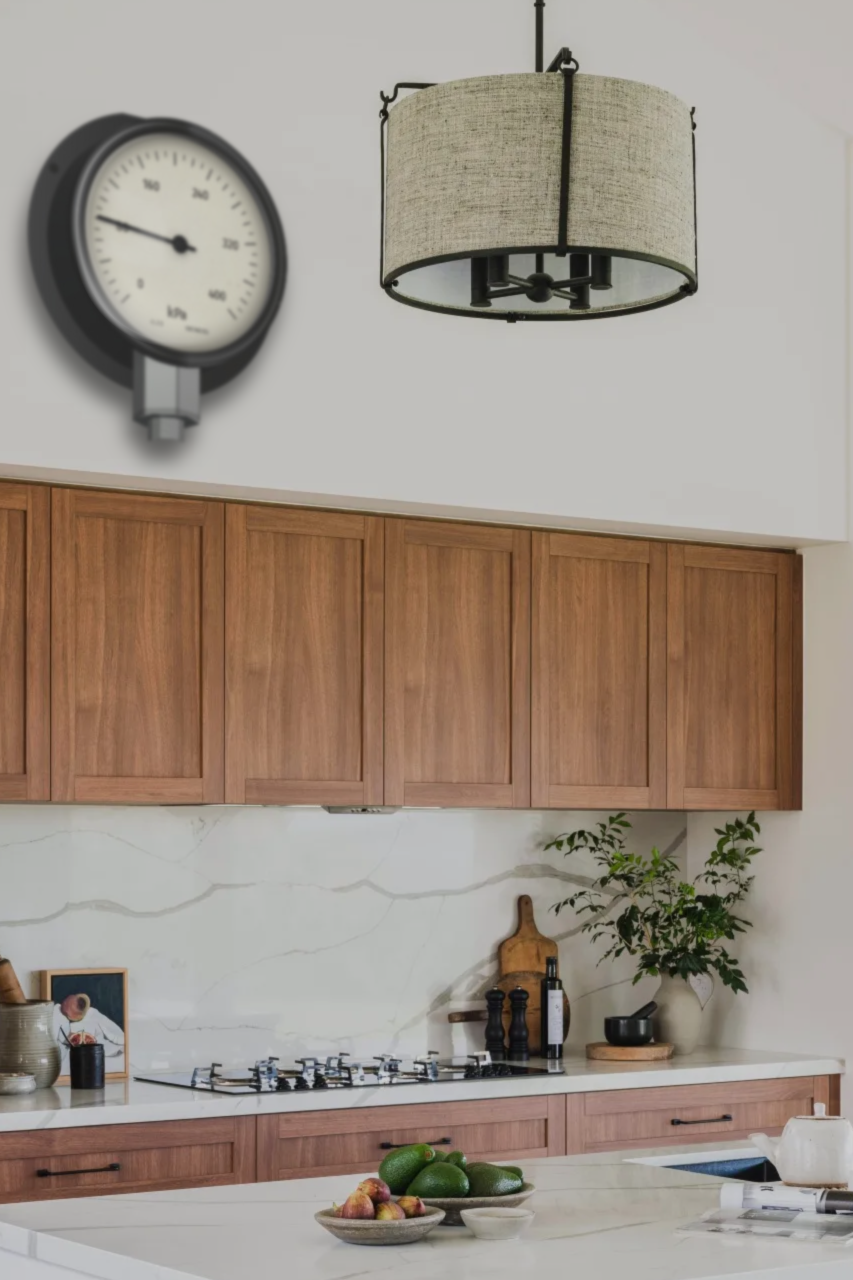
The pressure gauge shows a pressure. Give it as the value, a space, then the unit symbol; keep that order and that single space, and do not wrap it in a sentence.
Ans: 80 kPa
